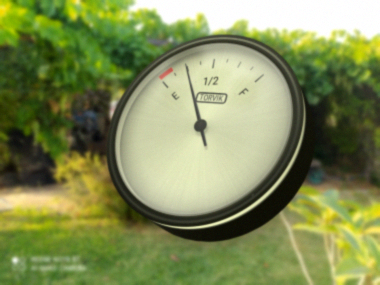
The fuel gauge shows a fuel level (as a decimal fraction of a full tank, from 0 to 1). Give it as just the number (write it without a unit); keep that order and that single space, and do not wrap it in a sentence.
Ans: 0.25
